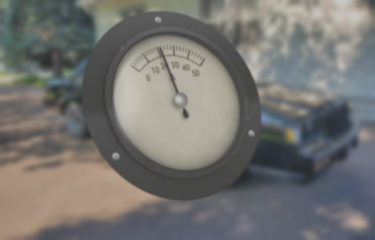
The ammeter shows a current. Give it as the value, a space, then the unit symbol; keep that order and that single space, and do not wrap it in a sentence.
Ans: 20 A
